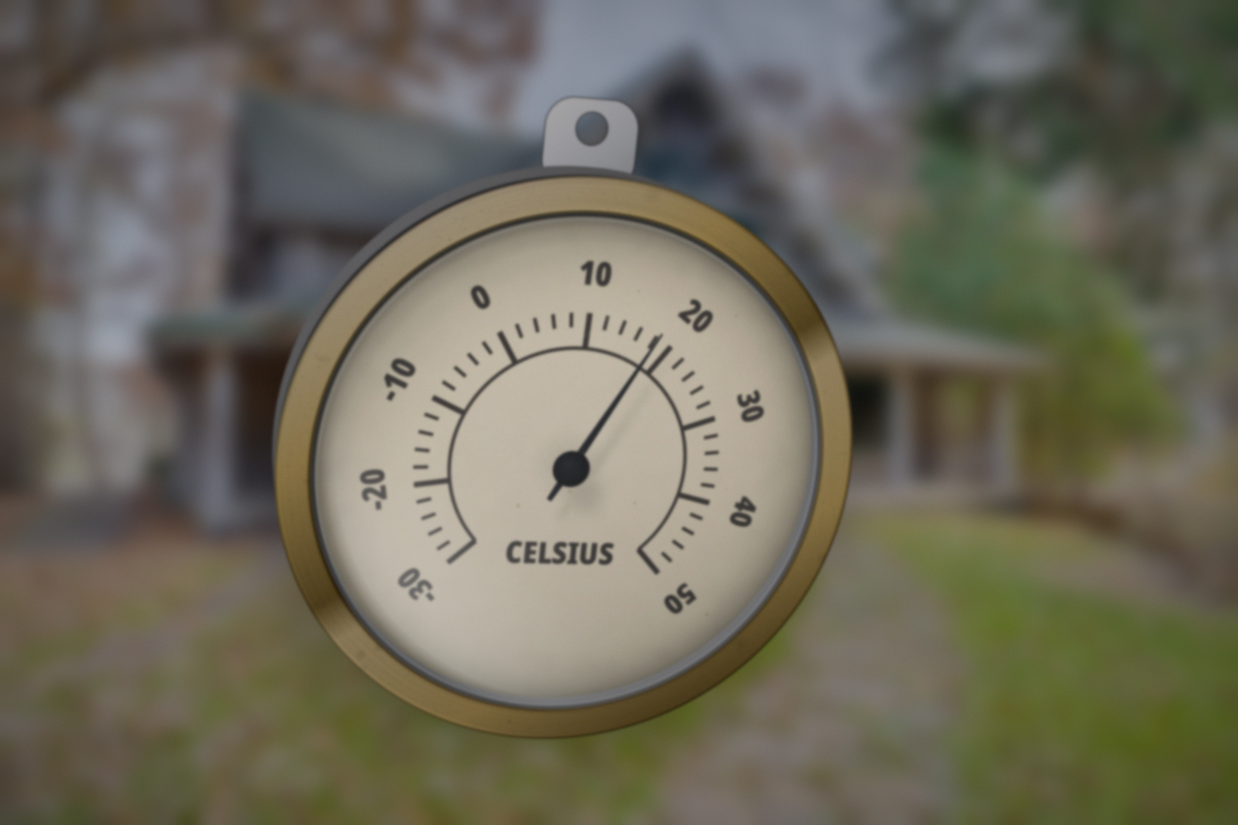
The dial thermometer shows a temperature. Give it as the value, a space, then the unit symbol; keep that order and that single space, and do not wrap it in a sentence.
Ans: 18 °C
